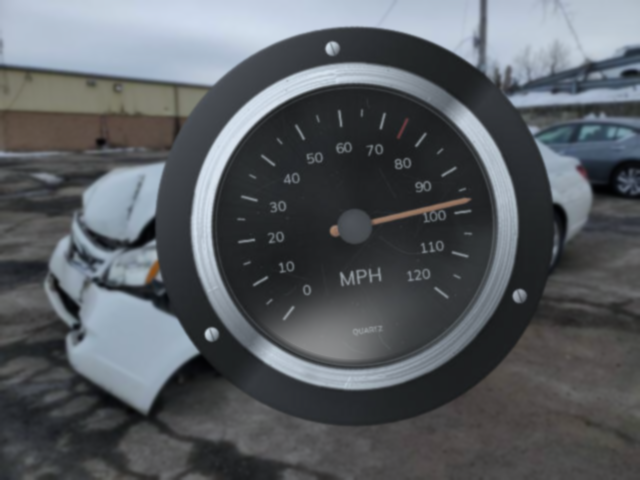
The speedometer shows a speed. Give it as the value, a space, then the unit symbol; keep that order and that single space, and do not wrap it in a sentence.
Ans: 97.5 mph
